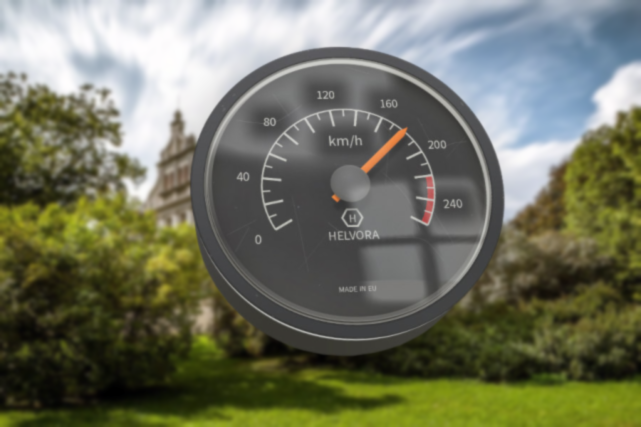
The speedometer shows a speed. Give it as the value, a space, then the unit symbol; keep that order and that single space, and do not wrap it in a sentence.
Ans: 180 km/h
